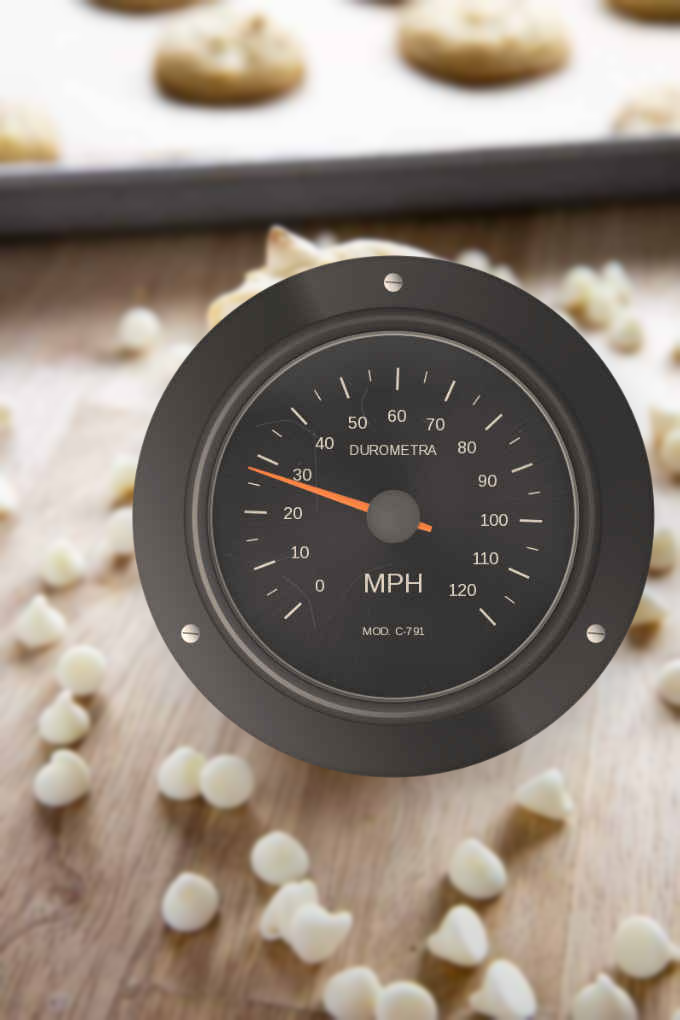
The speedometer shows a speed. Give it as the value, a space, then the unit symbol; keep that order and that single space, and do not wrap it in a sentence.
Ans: 27.5 mph
